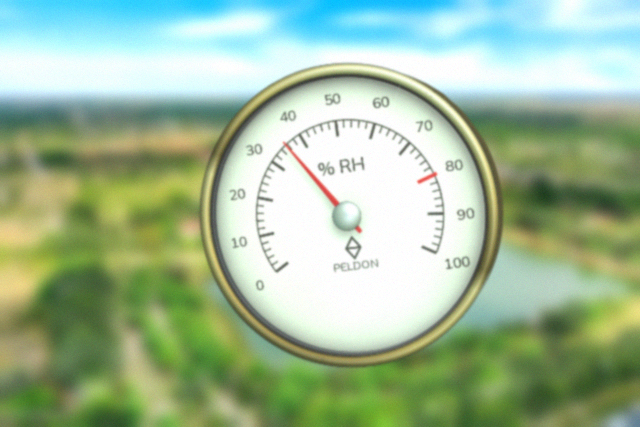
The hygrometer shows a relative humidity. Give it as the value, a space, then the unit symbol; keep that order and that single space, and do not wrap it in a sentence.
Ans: 36 %
